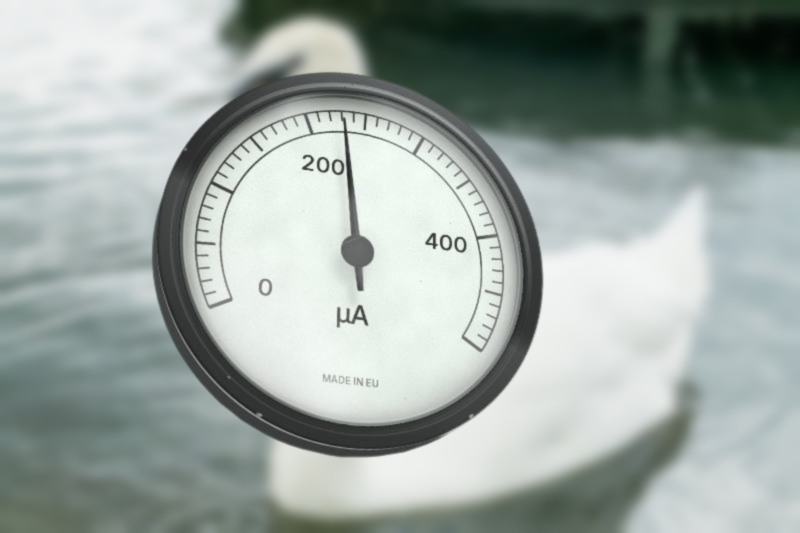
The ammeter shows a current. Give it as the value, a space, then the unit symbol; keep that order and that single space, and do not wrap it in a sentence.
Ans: 230 µA
